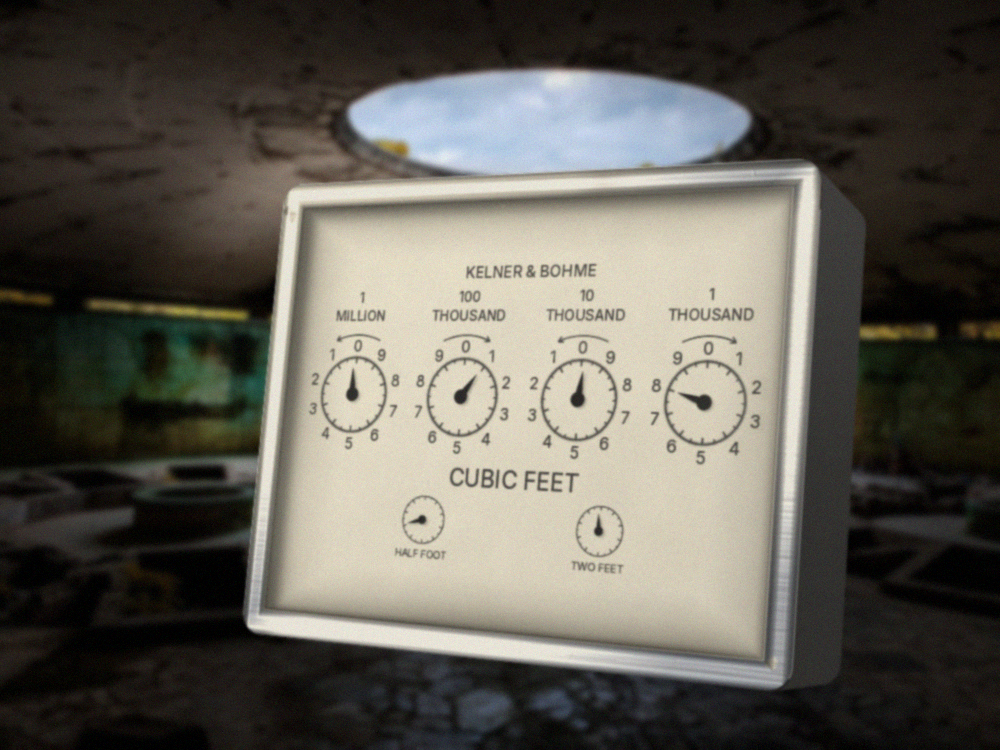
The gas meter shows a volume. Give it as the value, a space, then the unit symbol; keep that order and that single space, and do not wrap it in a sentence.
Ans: 9800 ft³
